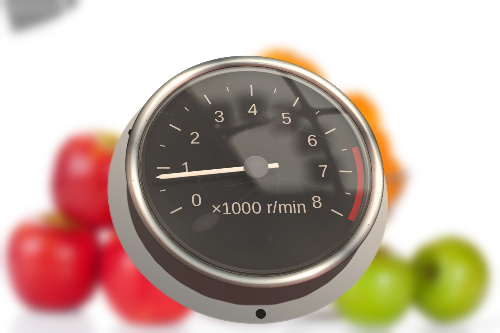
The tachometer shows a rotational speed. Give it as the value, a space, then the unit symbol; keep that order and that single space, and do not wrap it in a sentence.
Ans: 750 rpm
